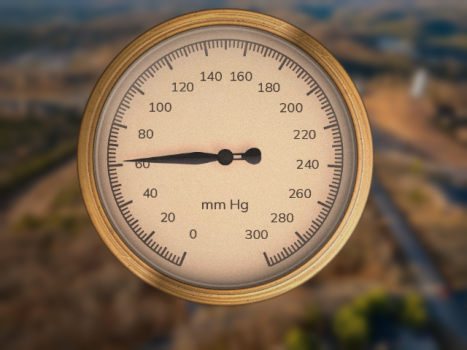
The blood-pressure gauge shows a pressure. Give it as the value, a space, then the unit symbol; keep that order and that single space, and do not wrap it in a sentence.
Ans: 62 mmHg
